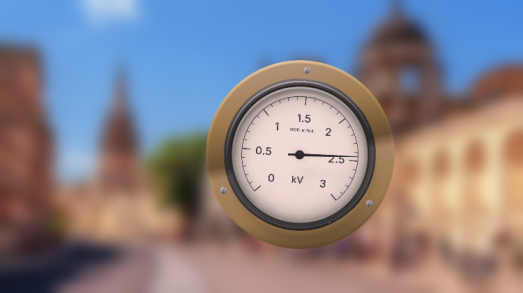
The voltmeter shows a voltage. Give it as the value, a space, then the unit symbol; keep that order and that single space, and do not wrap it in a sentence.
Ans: 2.45 kV
